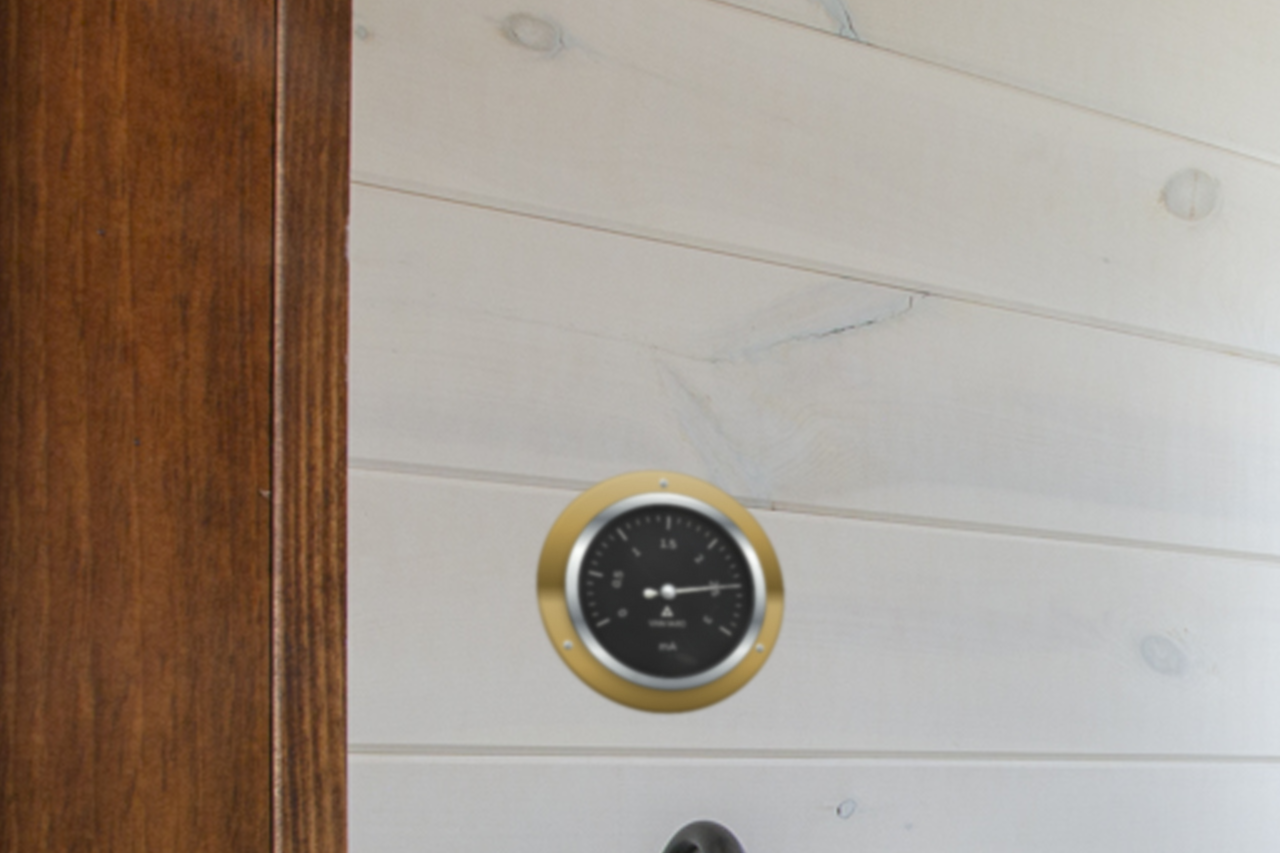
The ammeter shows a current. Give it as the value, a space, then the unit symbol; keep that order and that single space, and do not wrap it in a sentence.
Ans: 2.5 mA
